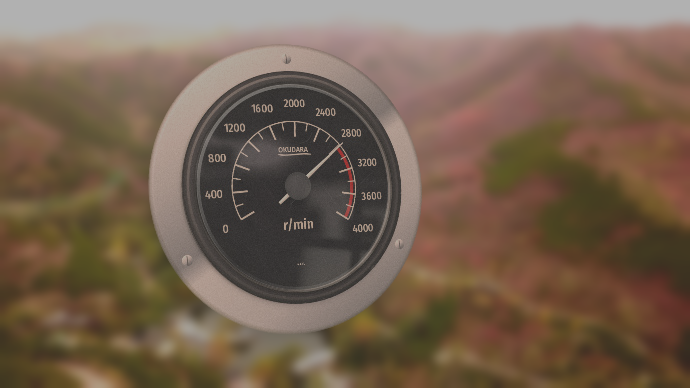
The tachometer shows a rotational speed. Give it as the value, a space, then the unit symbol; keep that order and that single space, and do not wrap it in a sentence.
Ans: 2800 rpm
